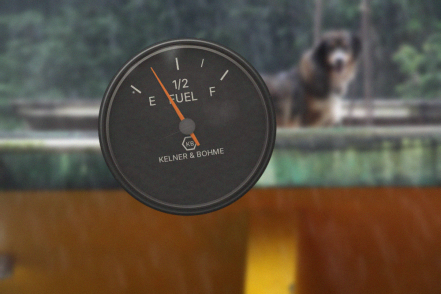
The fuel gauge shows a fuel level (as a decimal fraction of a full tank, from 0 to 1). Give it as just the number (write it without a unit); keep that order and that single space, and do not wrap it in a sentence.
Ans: 0.25
